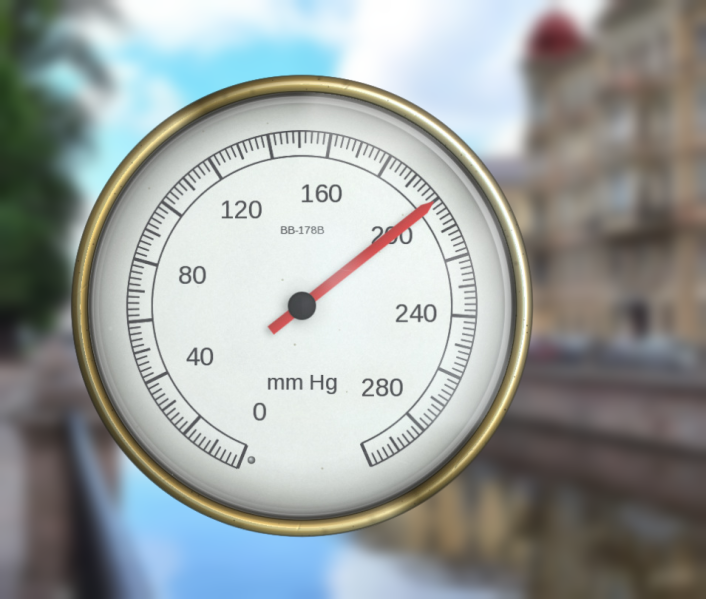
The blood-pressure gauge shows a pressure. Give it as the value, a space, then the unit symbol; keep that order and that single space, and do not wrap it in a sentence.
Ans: 200 mmHg
